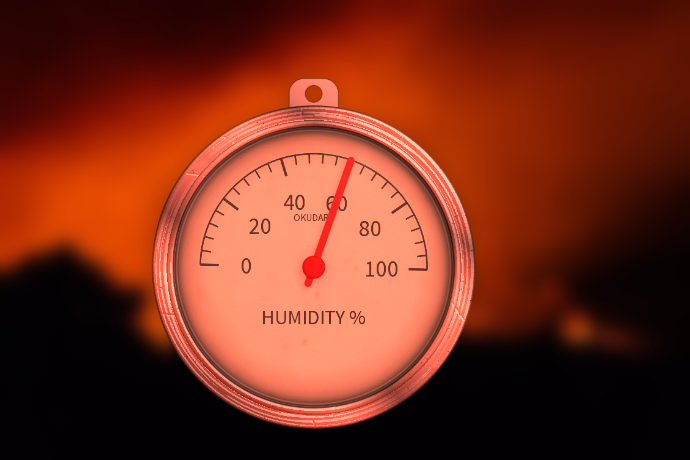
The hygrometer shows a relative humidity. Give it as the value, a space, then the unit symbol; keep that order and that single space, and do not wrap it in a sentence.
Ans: 60 %
